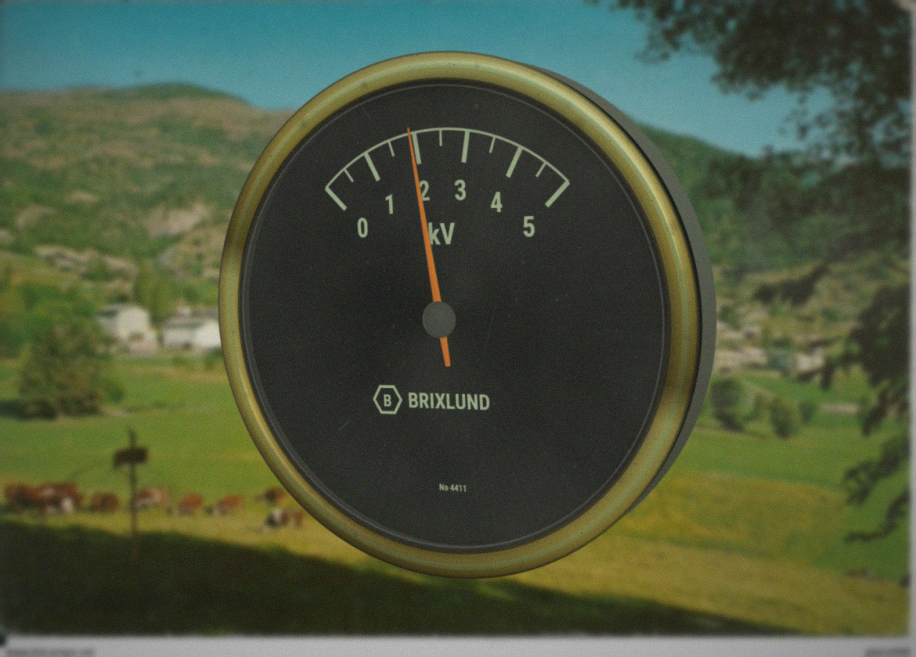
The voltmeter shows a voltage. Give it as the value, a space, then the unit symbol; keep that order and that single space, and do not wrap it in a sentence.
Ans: 2 kV
